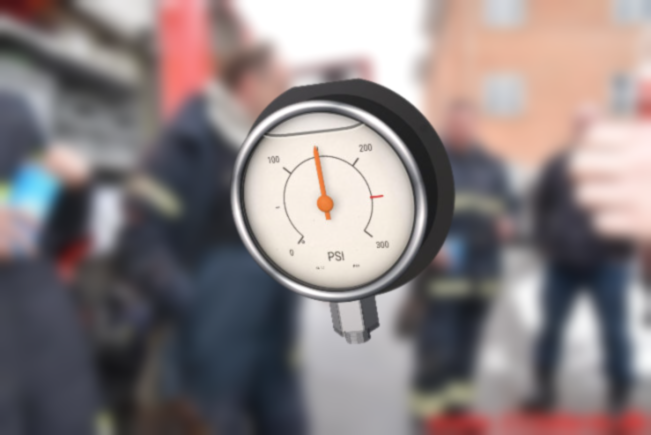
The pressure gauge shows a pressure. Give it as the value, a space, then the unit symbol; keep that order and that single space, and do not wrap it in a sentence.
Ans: 150 psi
